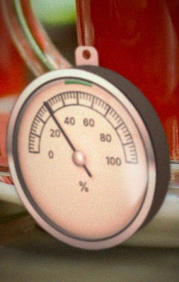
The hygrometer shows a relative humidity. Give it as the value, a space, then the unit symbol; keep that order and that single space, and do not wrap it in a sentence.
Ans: 30 %
